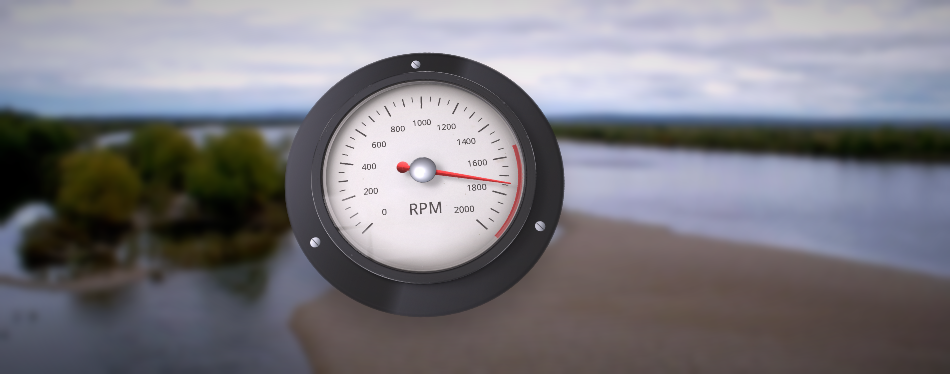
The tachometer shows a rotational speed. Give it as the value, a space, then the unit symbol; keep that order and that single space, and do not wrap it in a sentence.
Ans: 1750 rpm
